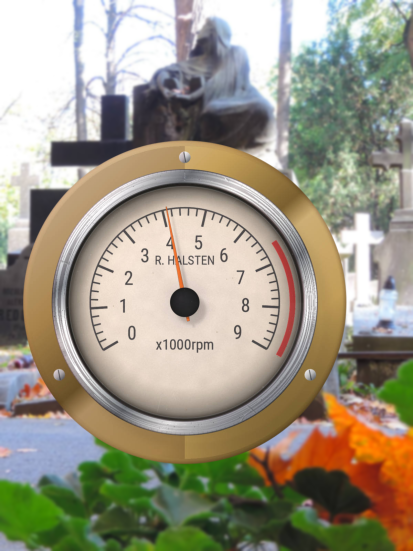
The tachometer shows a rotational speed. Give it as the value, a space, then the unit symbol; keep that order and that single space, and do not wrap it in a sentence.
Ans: 4100 rpm
